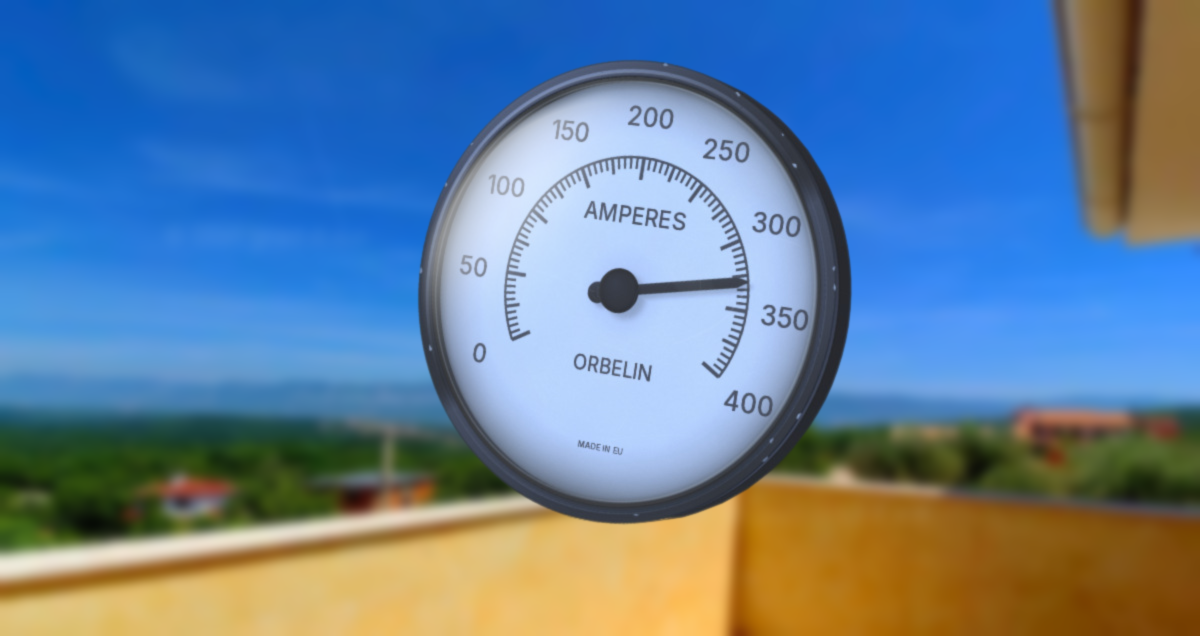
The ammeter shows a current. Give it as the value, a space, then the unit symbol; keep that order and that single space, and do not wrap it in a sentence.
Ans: 330 A
